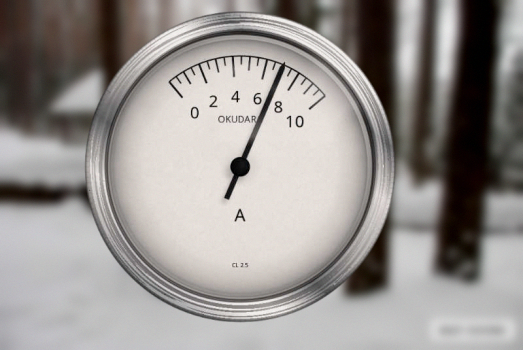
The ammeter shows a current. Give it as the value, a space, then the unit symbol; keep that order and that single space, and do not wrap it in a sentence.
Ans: 7 A
